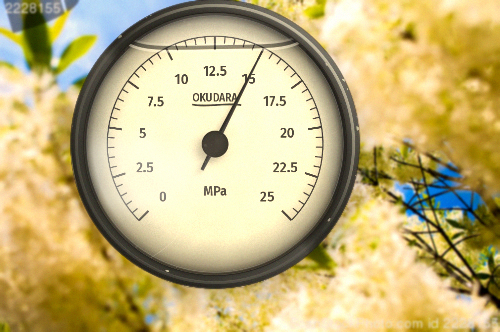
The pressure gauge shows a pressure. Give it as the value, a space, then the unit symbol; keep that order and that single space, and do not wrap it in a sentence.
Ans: 15 MPa
